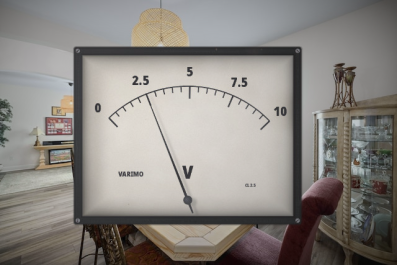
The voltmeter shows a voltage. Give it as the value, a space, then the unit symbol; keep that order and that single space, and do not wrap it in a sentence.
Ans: 2.5 V
